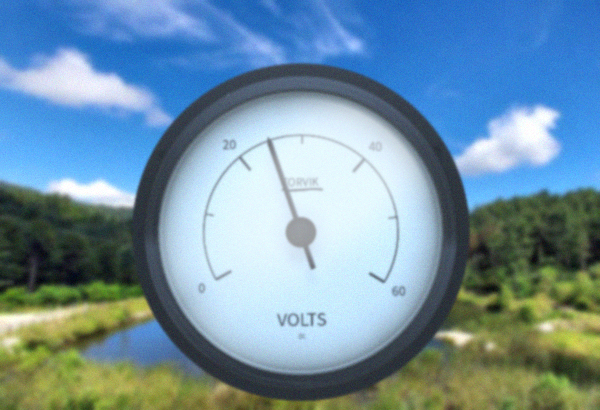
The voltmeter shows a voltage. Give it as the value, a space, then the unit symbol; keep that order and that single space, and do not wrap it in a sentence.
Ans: 25 V
